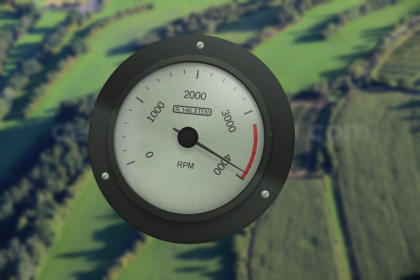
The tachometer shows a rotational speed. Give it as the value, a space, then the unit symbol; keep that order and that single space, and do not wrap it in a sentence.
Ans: 3900 rpm
